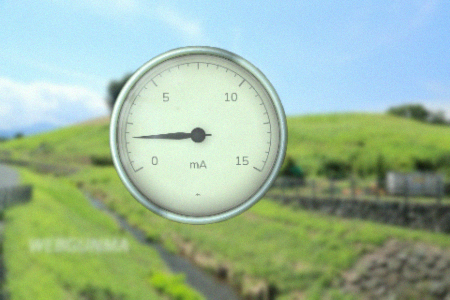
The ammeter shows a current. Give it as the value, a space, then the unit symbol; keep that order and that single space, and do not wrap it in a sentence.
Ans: 1.75 mA
